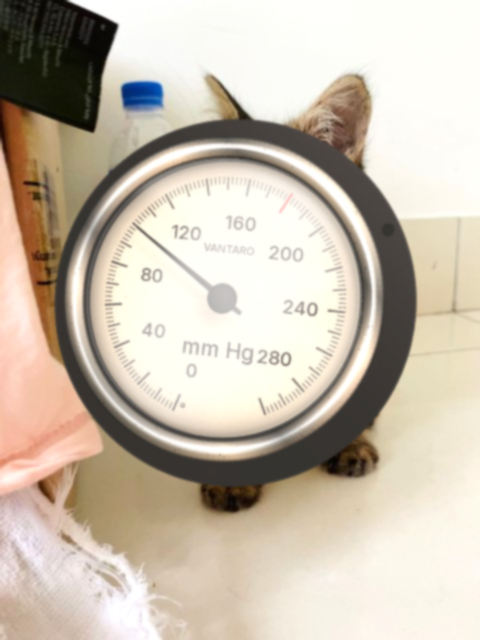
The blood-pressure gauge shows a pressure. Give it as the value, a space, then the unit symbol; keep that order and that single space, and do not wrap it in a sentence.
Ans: 100 mmHg
